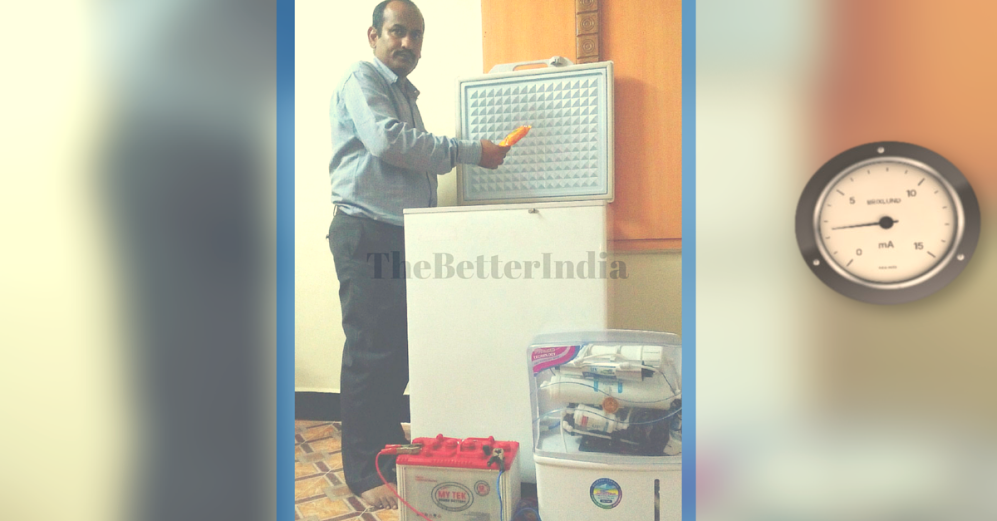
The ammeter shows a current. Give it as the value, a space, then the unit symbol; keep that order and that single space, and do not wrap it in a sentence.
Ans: 2.5 mA
